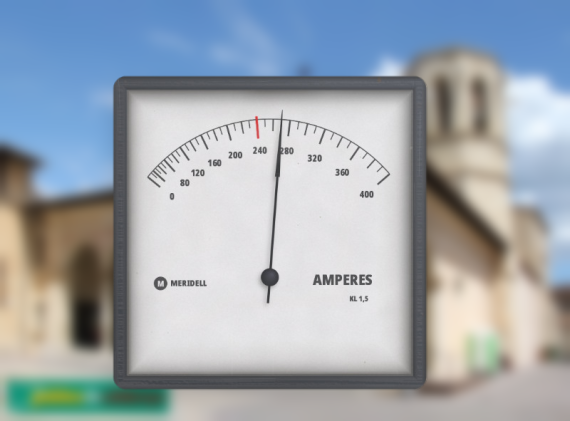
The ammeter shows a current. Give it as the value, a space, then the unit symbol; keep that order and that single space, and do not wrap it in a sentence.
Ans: 270 A
